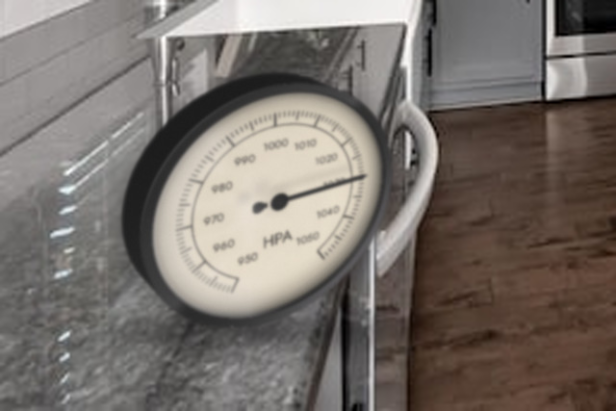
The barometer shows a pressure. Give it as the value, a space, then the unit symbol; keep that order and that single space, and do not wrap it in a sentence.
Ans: 1030 hPa
